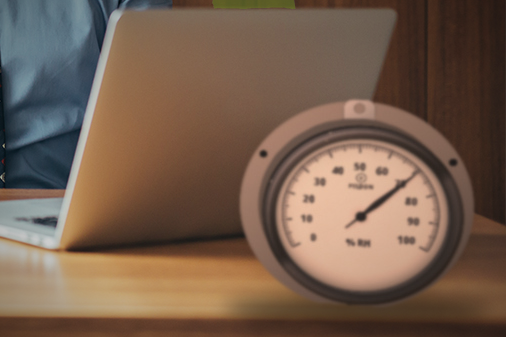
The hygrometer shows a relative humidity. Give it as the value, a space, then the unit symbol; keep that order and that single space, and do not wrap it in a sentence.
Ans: 70 %
